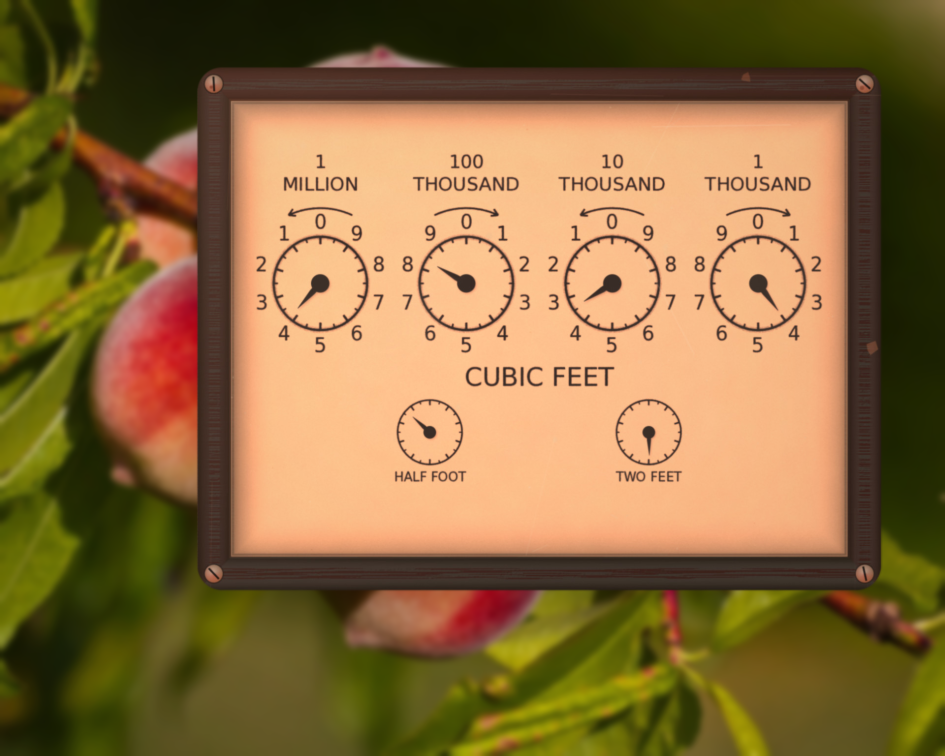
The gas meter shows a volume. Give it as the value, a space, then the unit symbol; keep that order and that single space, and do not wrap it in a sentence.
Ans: 383400 ft³
